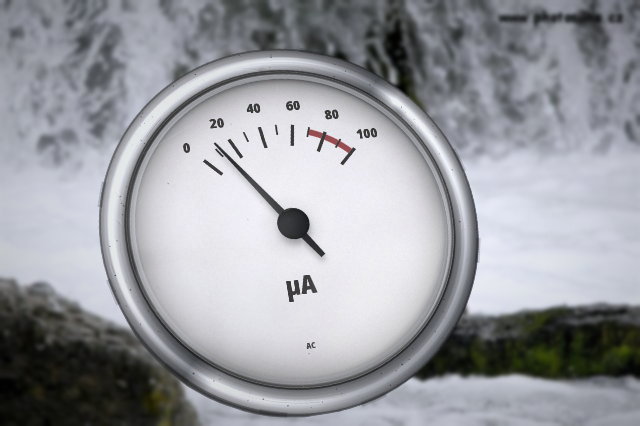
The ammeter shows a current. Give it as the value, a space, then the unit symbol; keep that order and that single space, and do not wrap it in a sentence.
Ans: 10 µA
